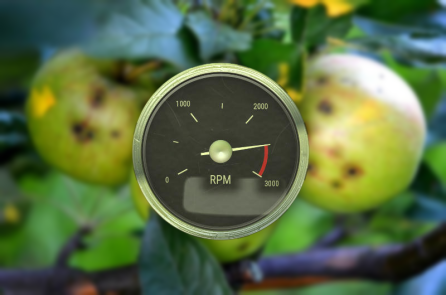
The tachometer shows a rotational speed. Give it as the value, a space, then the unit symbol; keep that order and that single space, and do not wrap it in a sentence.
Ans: 2500 rpm
